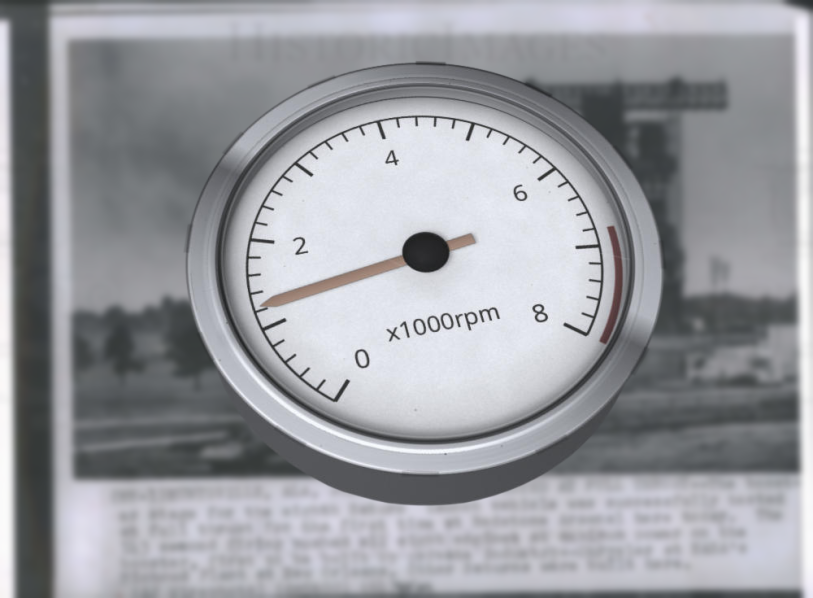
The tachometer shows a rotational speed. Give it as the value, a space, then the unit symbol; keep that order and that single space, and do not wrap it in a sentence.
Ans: 1200 rpm
